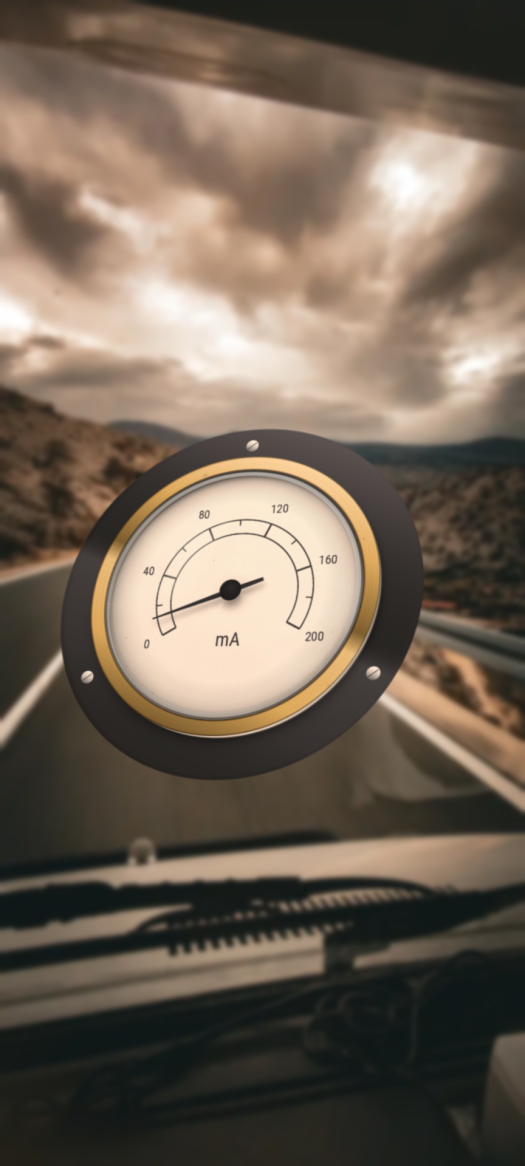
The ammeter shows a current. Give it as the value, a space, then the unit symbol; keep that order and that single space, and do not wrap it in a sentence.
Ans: 10 mA
